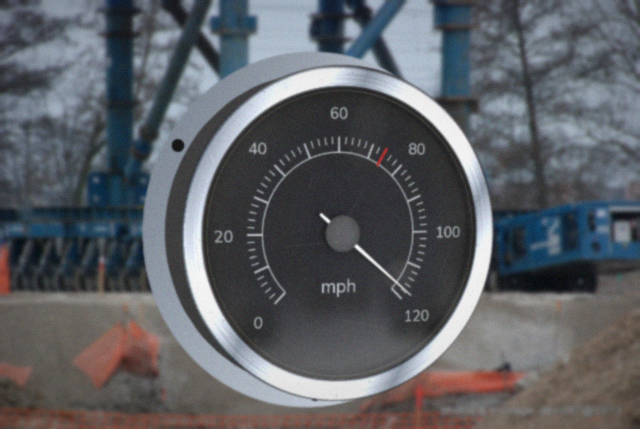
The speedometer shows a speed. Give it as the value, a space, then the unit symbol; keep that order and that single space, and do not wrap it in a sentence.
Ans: 118 mph
